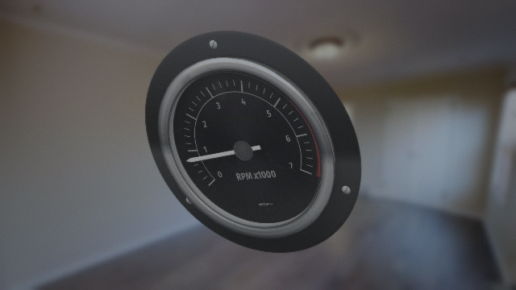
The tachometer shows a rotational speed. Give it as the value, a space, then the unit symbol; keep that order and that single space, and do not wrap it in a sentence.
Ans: 800 rpm
